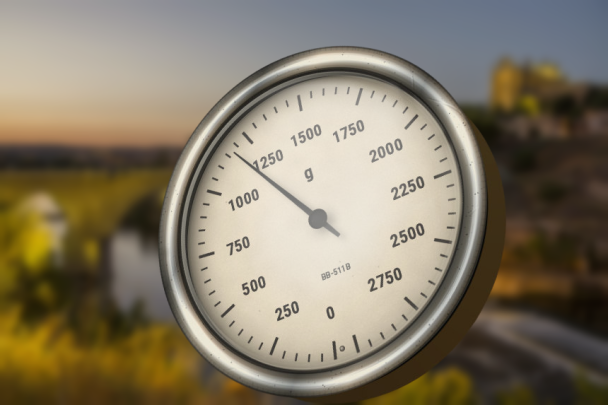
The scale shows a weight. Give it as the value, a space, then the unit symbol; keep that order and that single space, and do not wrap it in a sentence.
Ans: 1175 g
